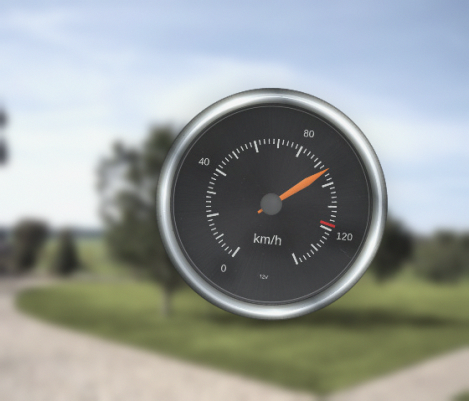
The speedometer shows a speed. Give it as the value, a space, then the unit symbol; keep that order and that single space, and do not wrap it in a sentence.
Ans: 94 km/h
